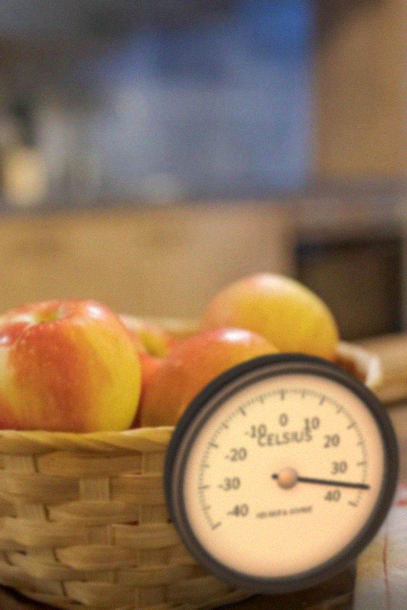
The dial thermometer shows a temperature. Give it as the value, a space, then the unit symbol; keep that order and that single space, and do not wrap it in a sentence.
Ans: 35 °C
